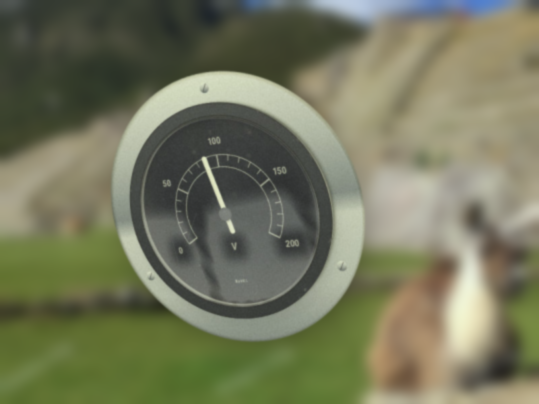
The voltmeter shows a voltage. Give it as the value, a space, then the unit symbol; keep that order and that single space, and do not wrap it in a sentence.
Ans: 90 V
